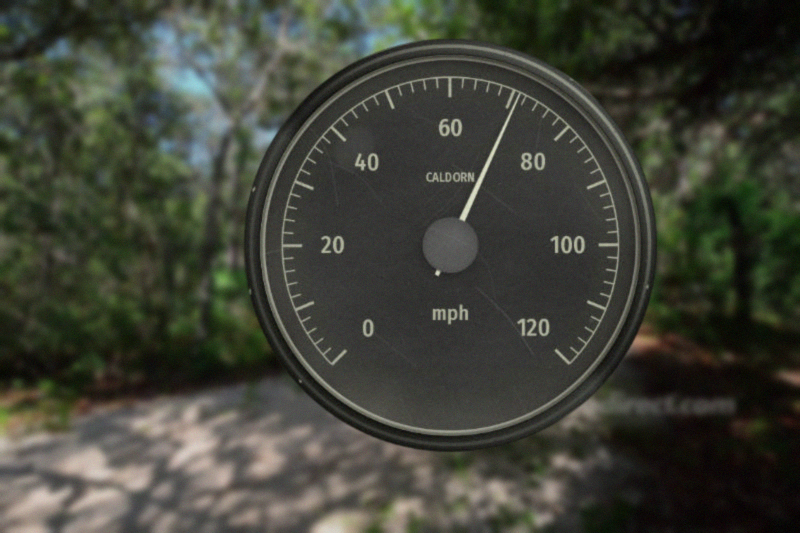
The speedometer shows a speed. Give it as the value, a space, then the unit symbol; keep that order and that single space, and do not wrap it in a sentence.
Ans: 71 mph
